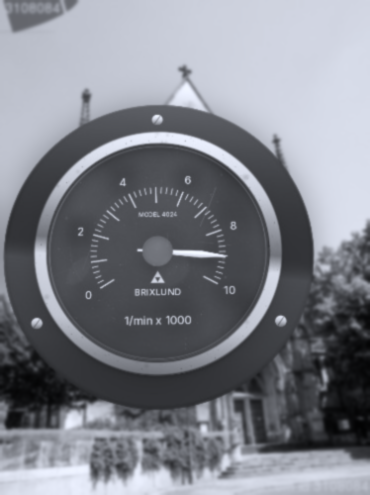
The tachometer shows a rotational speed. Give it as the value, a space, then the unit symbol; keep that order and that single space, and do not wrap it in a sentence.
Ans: 9000 rpm
